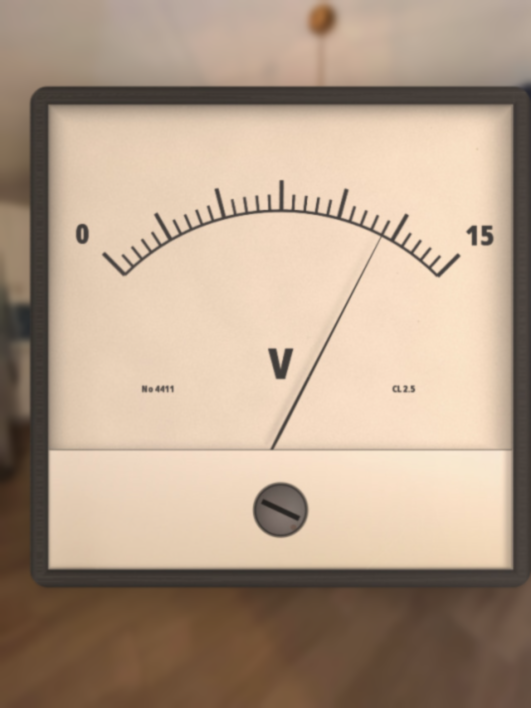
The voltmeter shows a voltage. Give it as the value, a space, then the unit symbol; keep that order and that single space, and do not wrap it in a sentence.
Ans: 12 V
